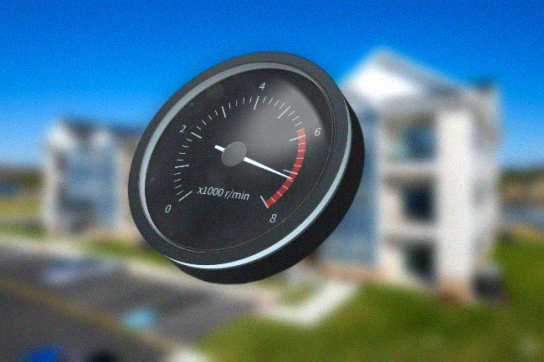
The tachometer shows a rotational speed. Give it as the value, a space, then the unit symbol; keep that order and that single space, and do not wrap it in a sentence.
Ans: 7200 rpm
